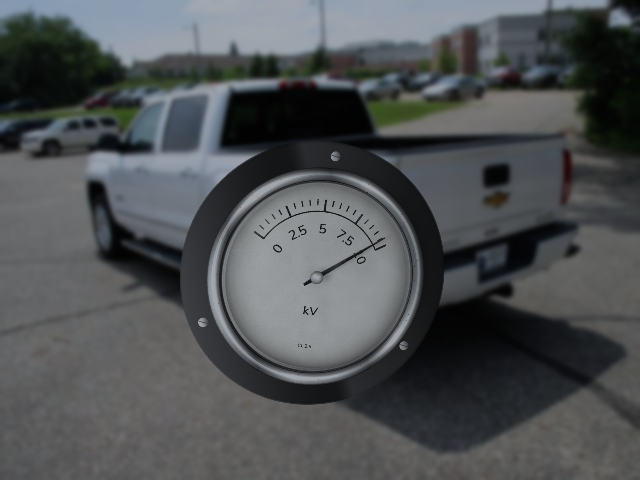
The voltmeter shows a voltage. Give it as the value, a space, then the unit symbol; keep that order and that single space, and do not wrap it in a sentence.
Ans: 9.5 kV
